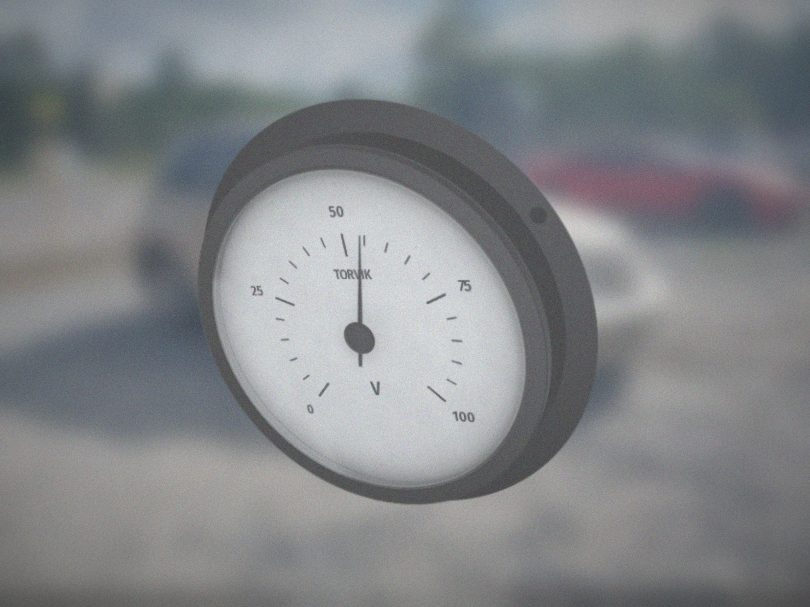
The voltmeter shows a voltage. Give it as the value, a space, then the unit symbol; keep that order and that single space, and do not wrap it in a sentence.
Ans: 55 V
